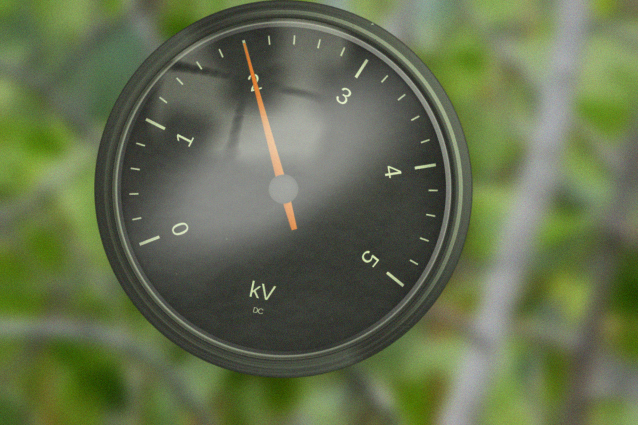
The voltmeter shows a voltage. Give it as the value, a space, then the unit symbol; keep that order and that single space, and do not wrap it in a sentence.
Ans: 2 kV
